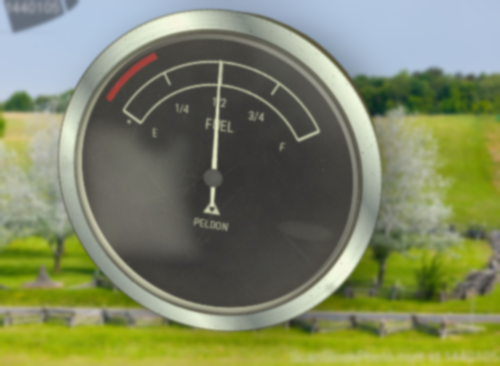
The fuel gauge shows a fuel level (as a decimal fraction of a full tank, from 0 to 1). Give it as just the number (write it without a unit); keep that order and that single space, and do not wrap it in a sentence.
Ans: 0.5
